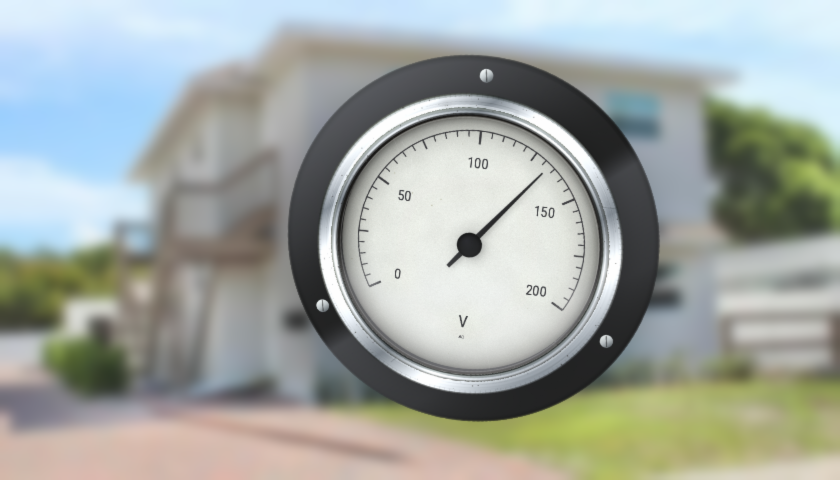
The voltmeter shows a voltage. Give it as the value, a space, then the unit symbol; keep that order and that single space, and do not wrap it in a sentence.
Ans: 132.5 V
